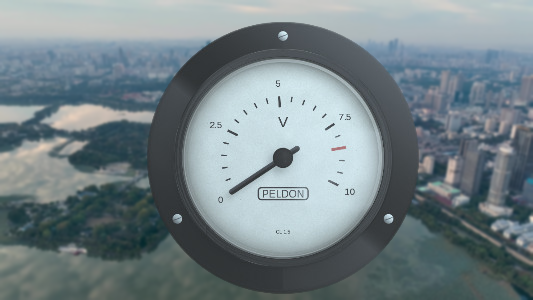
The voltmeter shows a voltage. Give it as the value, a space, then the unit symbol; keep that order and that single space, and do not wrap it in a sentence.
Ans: 0 V
